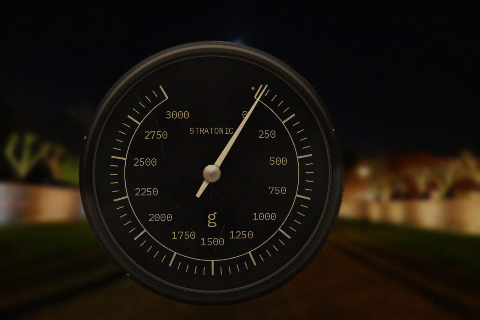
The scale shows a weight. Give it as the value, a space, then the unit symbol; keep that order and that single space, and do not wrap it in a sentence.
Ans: 25 g
